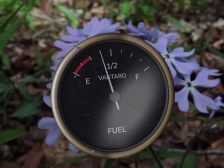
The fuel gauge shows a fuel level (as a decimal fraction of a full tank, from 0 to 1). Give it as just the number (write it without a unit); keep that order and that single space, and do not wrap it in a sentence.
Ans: 0.375
